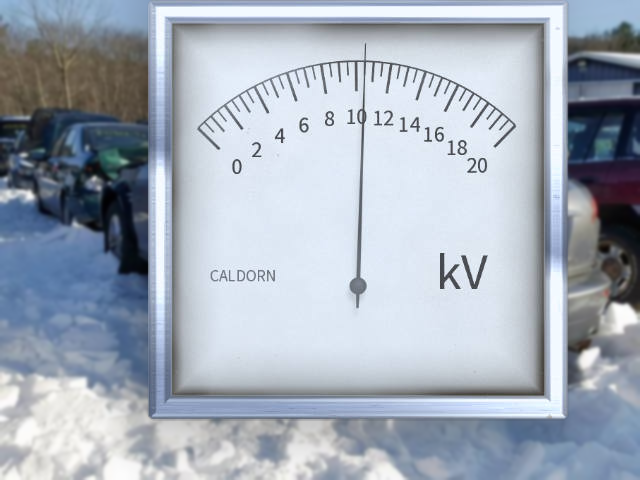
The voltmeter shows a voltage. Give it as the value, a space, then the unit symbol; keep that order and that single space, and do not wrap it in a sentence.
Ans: 10.5 kV
